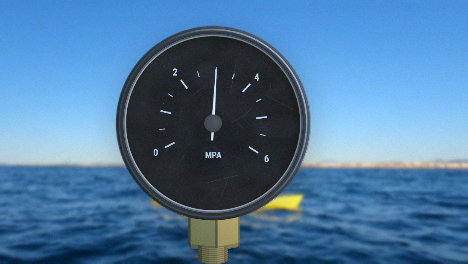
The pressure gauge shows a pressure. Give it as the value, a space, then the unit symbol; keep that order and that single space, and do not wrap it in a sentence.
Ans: 3 MPa
